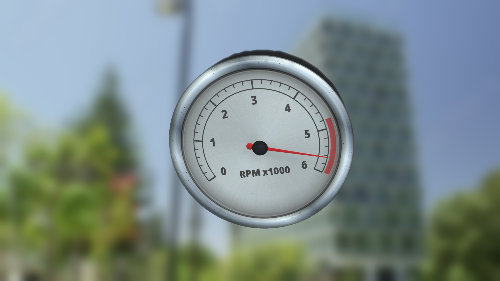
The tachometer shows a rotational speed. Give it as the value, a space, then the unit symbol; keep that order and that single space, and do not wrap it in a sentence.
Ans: 5600 rpm
